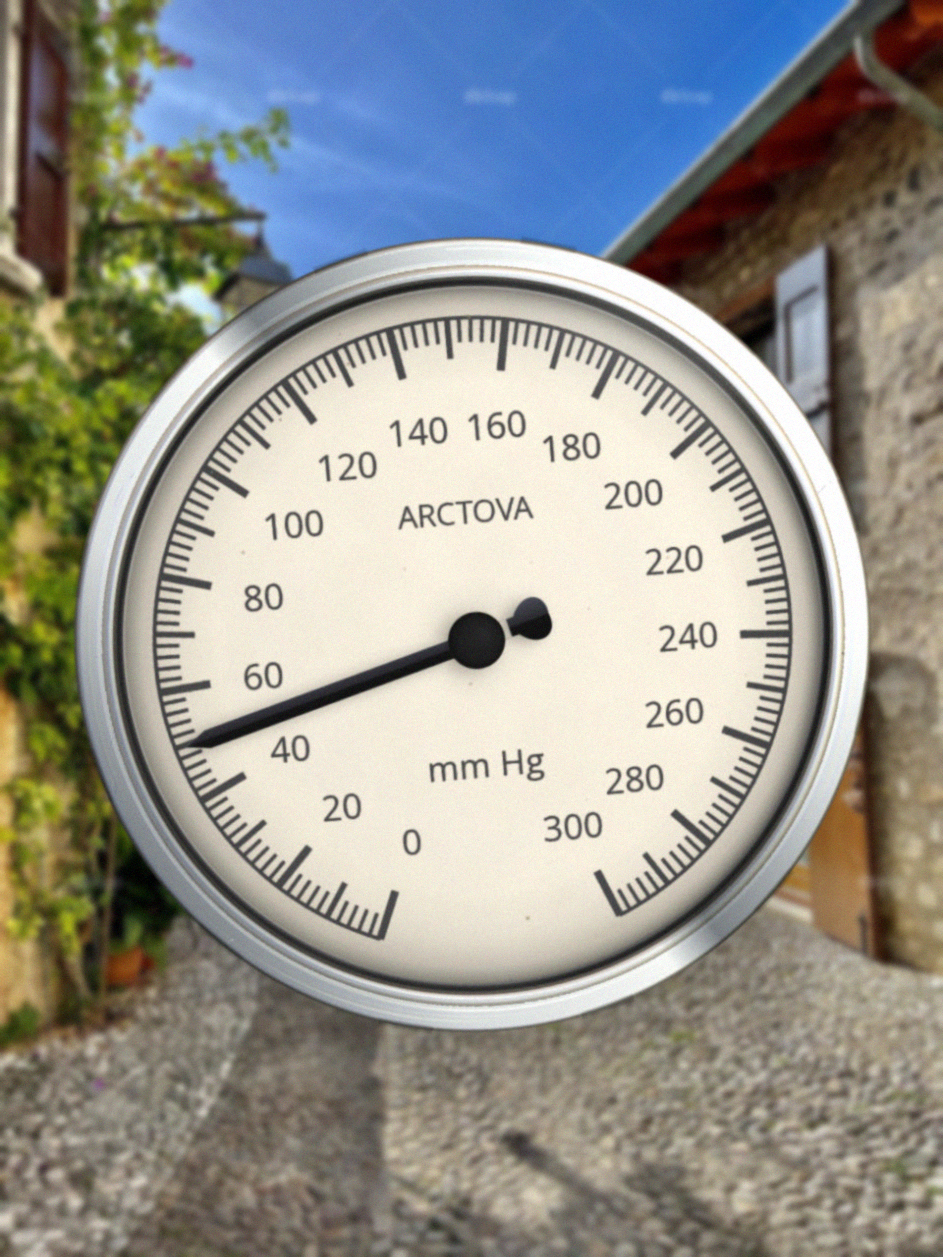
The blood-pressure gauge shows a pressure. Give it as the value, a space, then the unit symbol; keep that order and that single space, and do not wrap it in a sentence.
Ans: 50 mmHg
